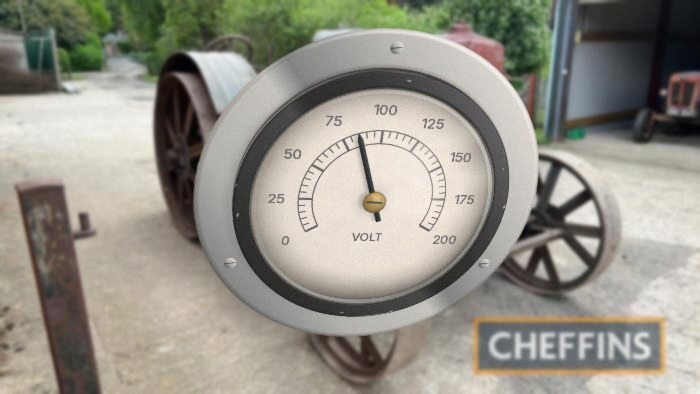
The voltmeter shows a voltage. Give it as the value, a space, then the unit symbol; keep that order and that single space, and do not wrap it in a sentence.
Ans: 85 V
